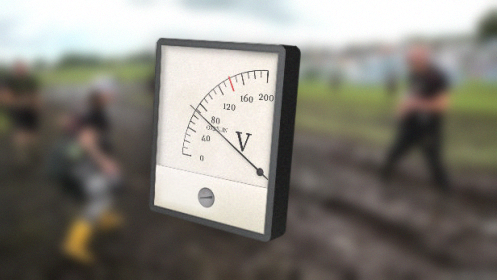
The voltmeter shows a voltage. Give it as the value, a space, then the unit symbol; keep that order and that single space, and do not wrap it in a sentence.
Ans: 70 V
